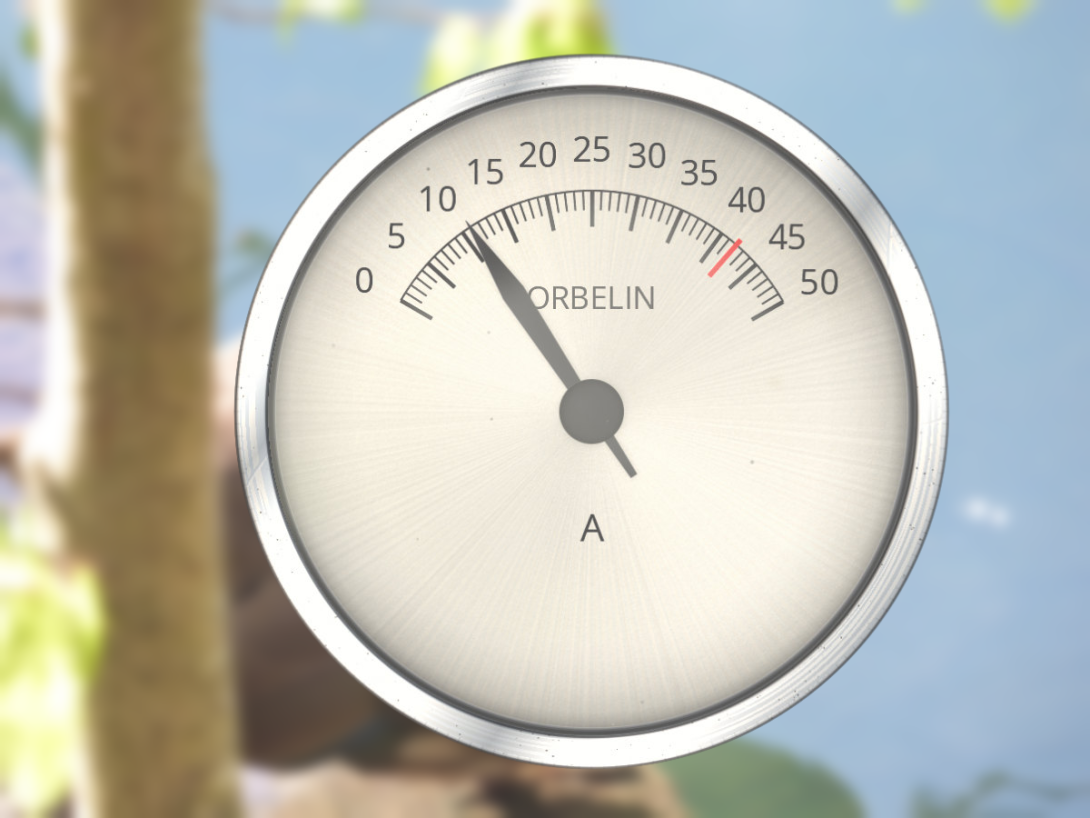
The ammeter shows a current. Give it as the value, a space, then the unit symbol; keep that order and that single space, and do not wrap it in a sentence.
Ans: 11 A
